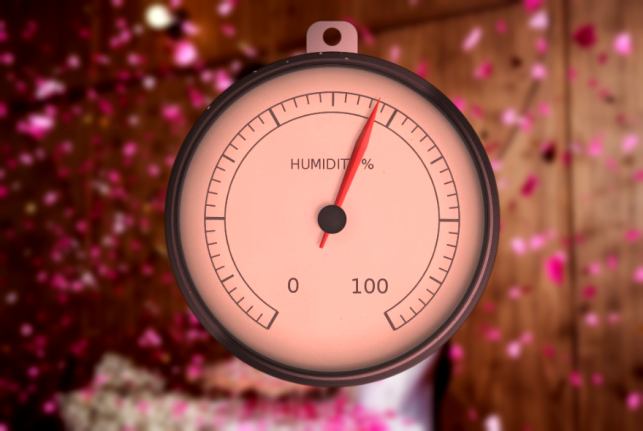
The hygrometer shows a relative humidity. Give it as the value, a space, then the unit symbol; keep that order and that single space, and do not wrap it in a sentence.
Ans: 57 %
